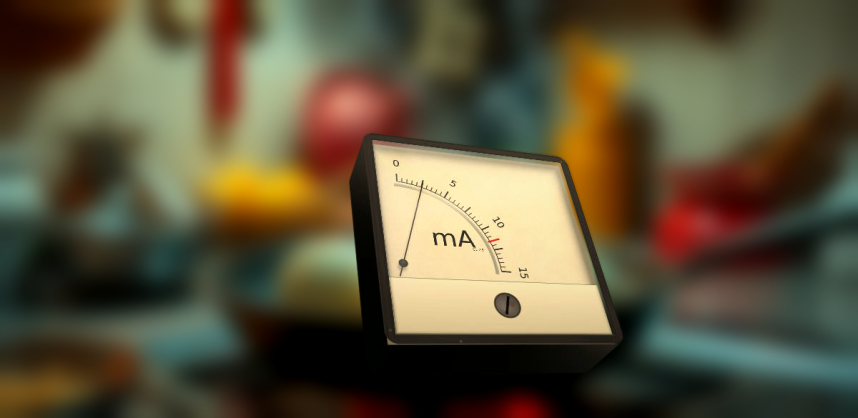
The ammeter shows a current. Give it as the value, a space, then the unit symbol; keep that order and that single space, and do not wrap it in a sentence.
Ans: 2.5 mA
